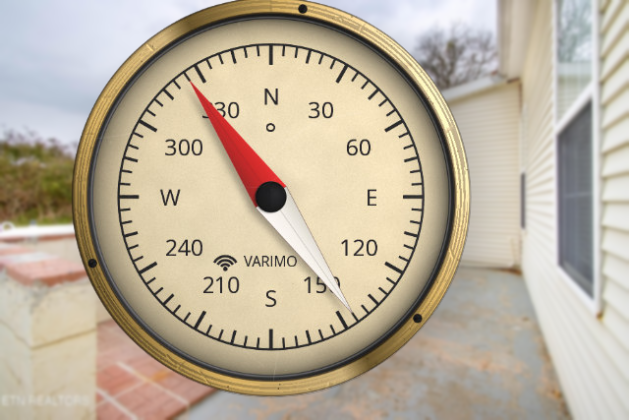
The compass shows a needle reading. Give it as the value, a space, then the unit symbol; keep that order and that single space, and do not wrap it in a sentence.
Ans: 325 °
